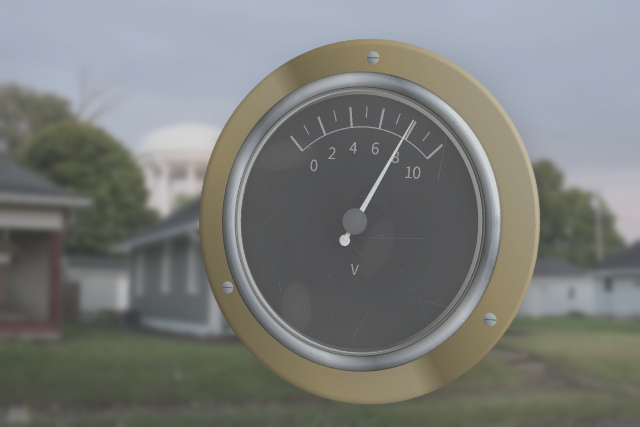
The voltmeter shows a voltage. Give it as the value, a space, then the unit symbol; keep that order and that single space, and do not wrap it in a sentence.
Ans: 8 V
